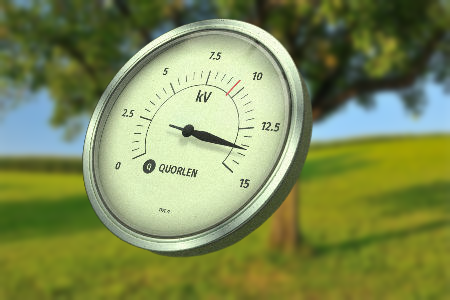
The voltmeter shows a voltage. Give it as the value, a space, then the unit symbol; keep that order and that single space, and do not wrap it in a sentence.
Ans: 13.75 kV
